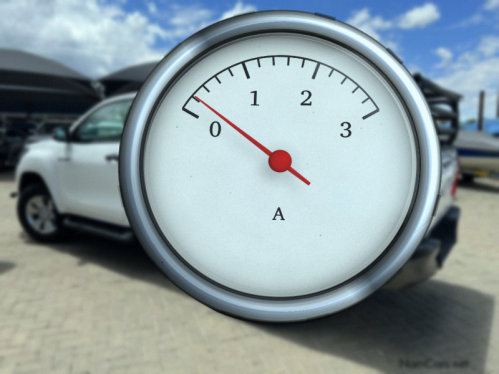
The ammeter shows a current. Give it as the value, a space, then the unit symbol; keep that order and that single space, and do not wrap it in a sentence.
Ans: 0.2 A
